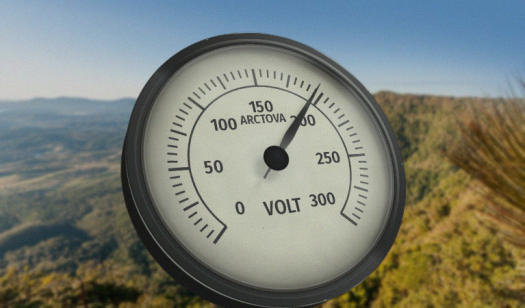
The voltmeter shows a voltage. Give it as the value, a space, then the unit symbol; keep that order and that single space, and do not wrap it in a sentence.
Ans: 195 V
